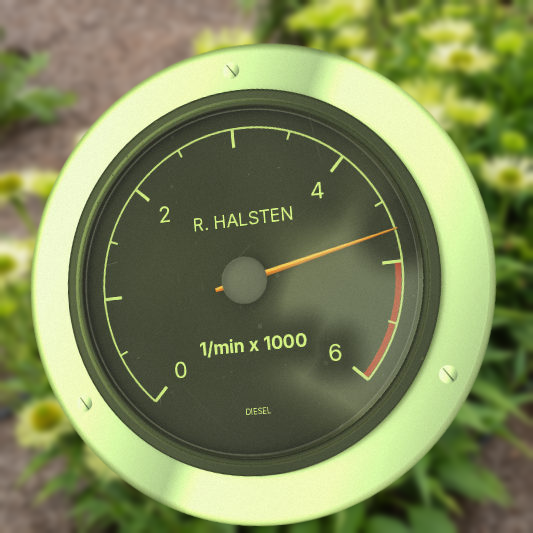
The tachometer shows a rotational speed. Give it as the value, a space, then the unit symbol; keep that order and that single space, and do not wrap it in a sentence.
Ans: 4750 rpm
